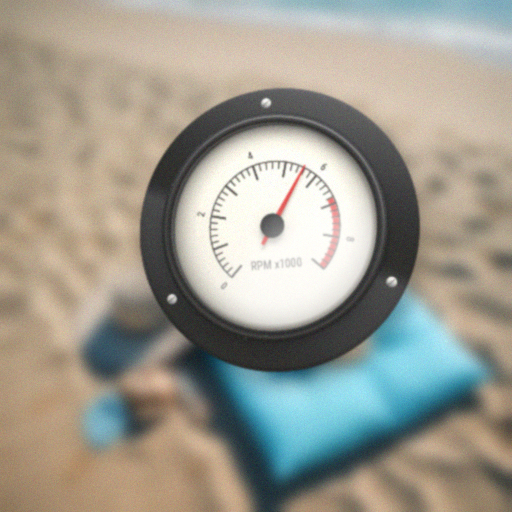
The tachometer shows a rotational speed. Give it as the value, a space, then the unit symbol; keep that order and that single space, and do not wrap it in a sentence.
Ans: 5600 rpm
